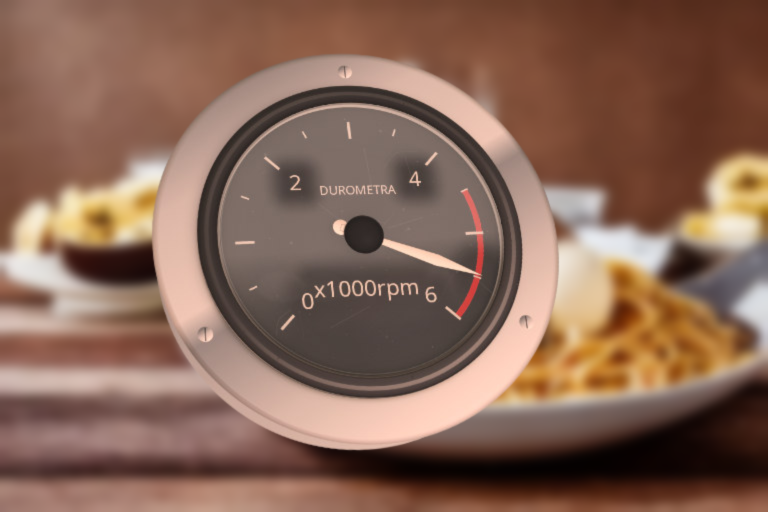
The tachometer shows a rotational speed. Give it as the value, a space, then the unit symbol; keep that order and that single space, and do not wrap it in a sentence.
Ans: 5500 rpm
